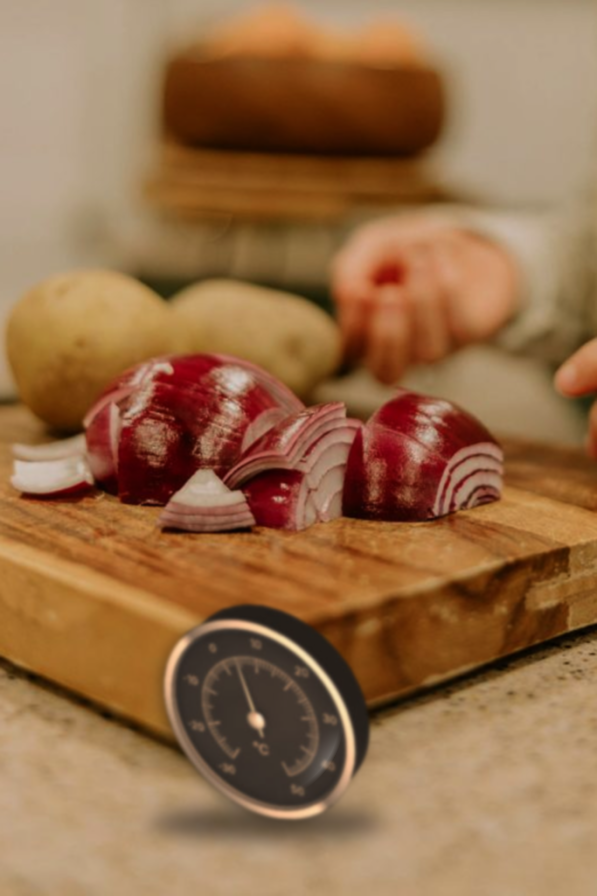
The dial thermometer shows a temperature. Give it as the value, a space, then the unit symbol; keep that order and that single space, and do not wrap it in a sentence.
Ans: 5 °C
